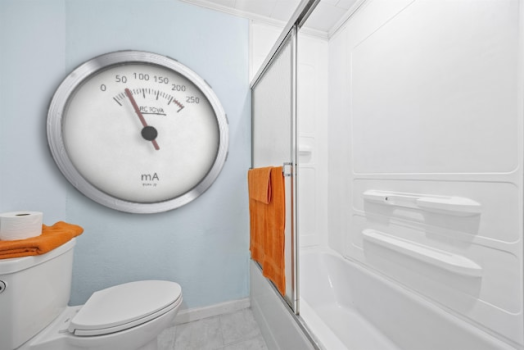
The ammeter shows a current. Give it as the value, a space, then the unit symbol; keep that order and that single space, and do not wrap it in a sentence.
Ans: 50 mA
